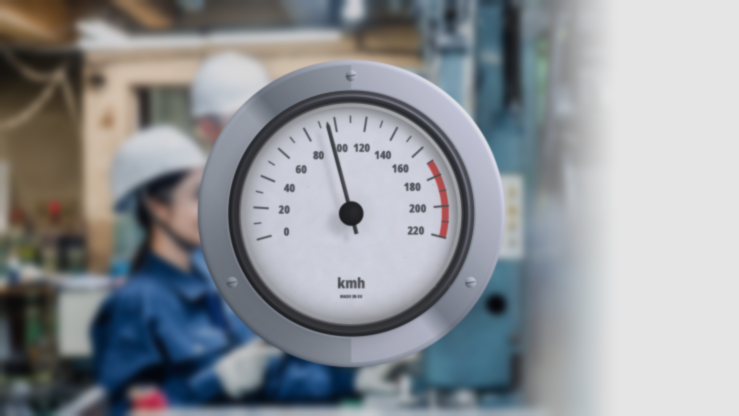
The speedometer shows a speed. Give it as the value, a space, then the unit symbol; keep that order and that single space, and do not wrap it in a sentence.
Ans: 95 km/h
